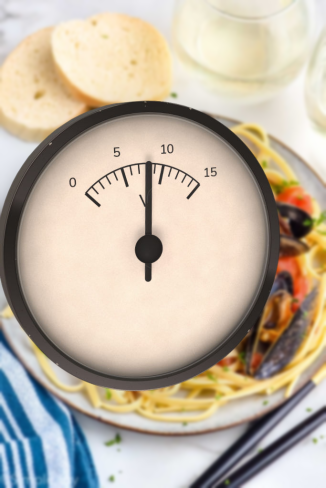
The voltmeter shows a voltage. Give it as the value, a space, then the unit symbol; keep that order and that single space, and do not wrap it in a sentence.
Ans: 8 V
